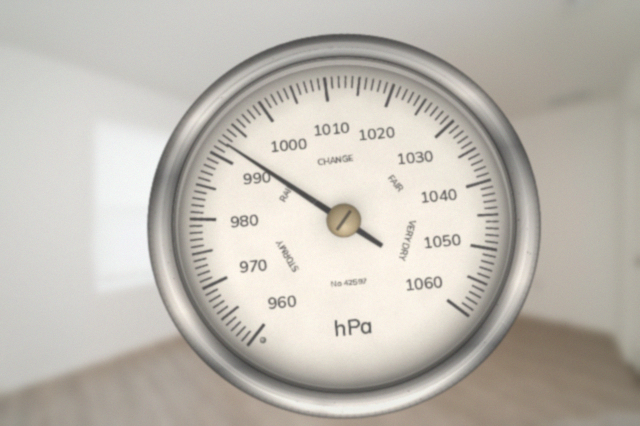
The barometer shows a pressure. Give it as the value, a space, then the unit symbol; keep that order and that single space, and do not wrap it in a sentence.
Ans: 992 hPa
